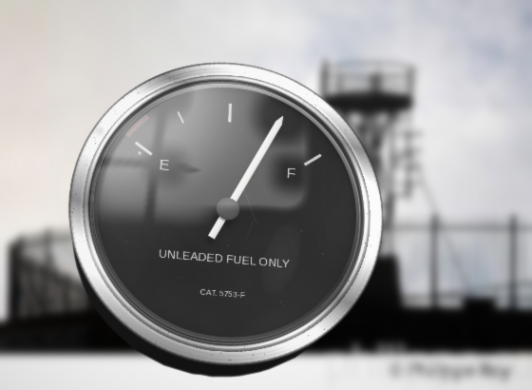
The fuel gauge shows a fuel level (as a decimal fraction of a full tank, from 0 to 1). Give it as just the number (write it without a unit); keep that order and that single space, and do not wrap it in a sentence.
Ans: 0.75
